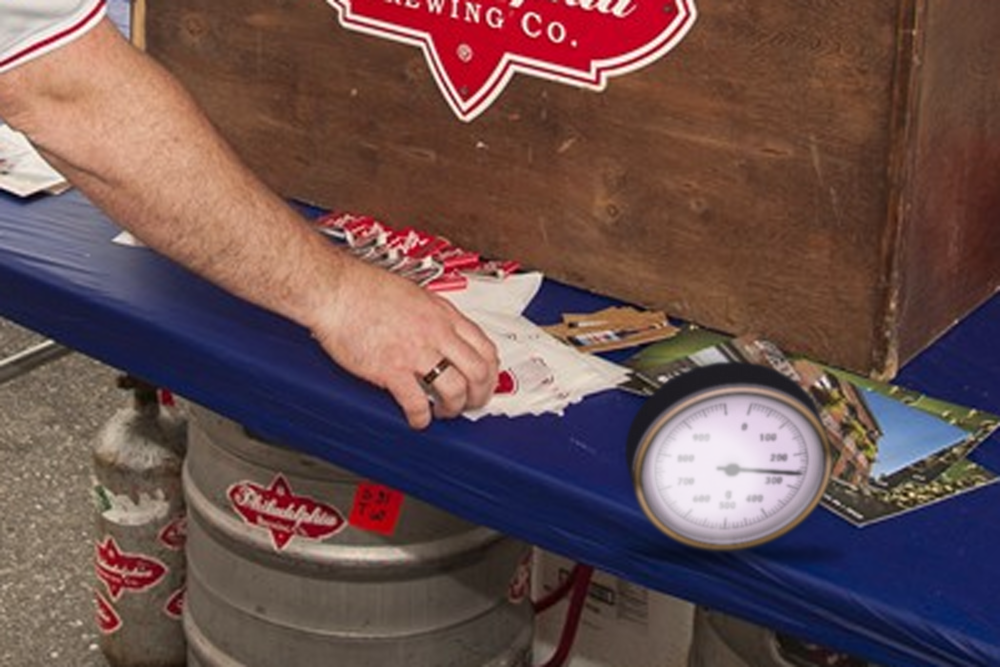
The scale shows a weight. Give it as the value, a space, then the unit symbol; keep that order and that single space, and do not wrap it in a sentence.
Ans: 250 g
